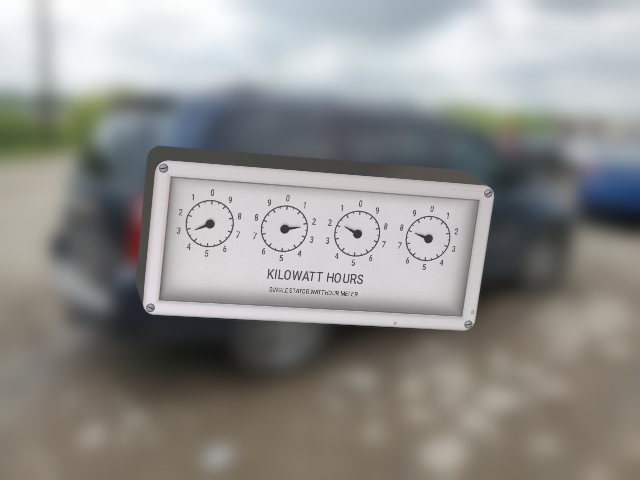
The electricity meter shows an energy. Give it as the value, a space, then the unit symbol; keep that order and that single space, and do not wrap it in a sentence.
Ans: 3218 kWh
